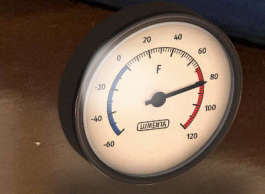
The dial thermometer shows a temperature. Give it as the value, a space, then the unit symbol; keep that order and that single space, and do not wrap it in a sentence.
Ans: 80 °F
